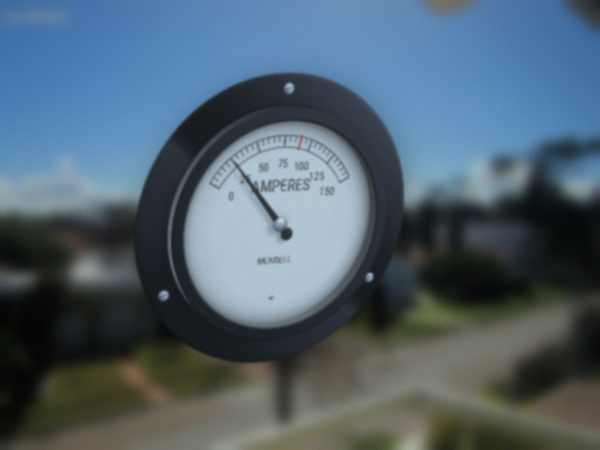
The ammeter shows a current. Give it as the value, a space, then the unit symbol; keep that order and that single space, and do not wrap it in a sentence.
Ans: 25 A
